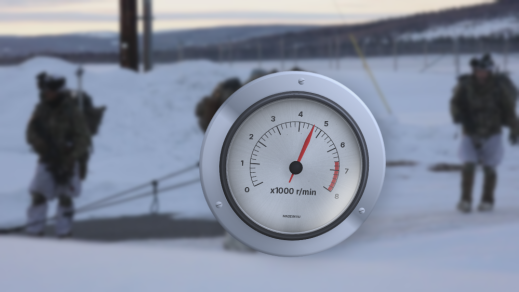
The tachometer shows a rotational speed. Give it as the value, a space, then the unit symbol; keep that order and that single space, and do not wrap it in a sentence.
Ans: 4600 rpm
